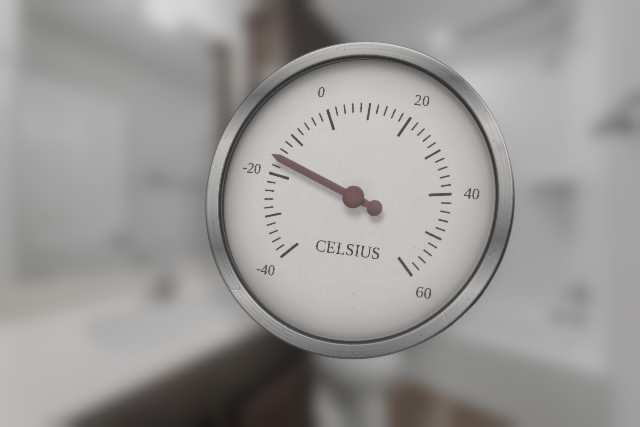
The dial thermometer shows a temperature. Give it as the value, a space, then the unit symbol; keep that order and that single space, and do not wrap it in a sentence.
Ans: -16 °C
